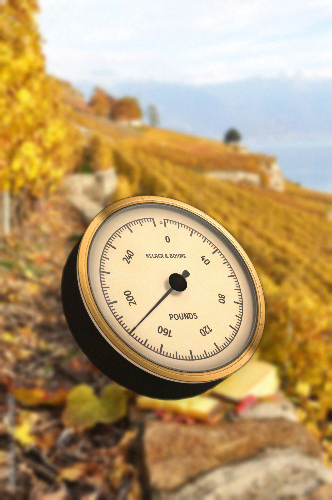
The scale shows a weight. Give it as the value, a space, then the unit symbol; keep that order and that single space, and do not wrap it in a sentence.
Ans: 180 lb
